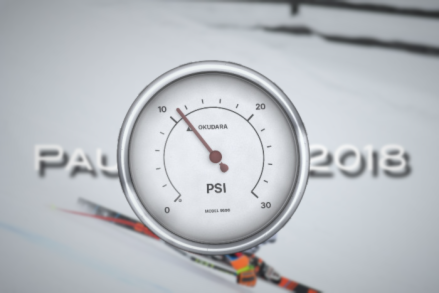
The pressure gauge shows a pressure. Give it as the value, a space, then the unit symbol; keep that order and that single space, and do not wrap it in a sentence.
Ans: 11 psi
